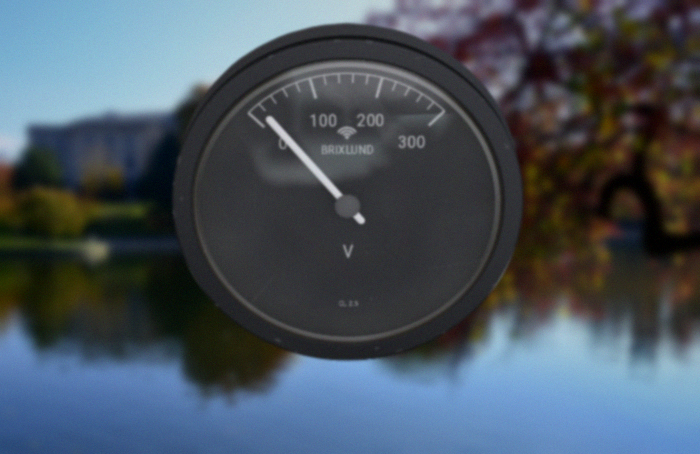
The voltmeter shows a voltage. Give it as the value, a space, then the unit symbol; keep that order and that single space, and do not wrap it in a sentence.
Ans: 20 V
